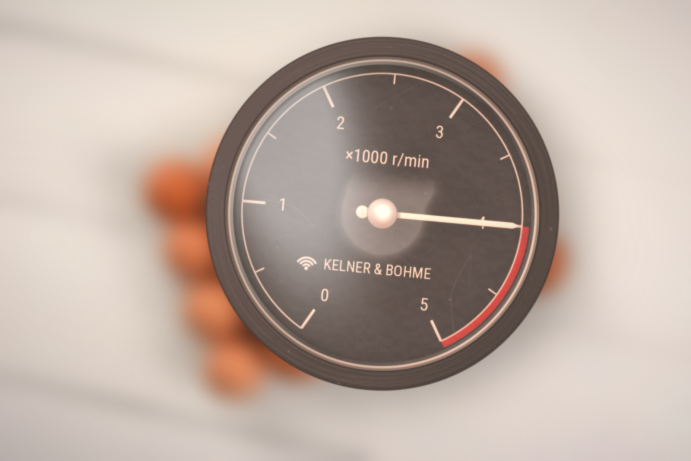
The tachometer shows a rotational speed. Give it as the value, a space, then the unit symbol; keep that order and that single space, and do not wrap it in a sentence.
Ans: 4000 rpm
